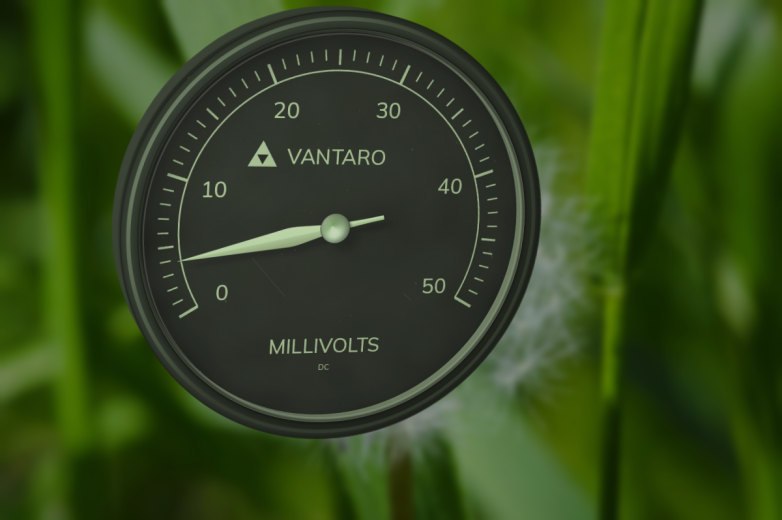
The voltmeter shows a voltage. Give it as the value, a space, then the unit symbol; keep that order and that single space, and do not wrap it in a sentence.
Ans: 4 mV
